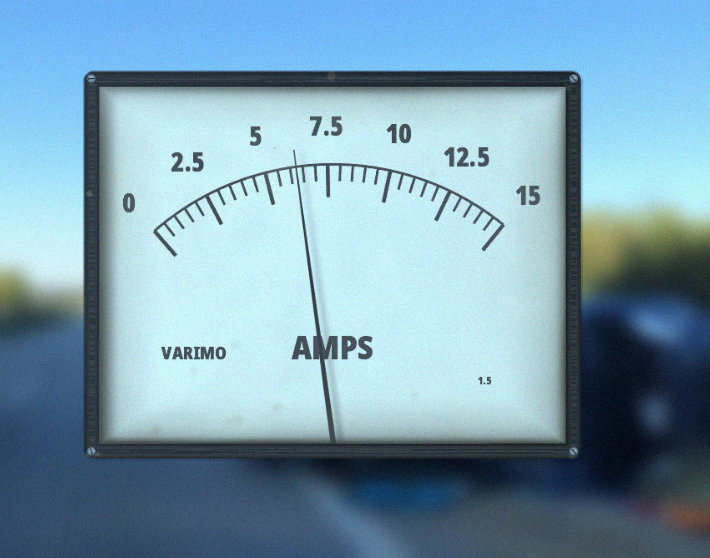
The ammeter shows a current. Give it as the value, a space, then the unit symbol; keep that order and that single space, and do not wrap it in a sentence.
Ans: 6.25 A
